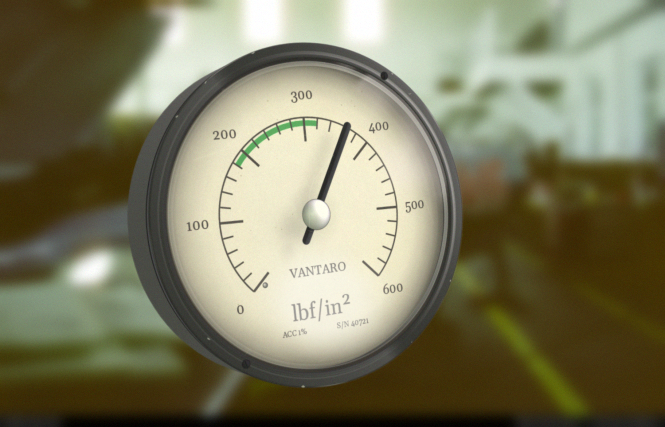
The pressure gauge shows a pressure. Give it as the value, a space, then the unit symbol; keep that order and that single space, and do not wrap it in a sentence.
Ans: 360 psi
